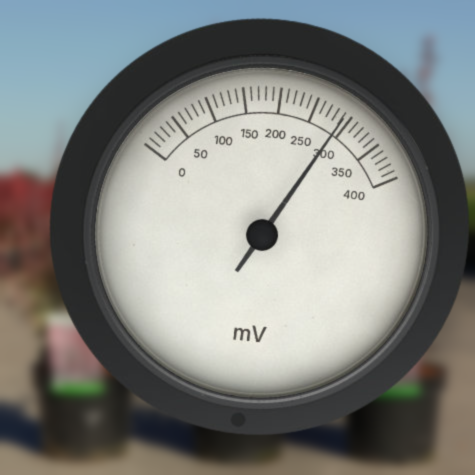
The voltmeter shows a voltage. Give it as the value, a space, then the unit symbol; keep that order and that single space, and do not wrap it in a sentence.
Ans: 290 mV
